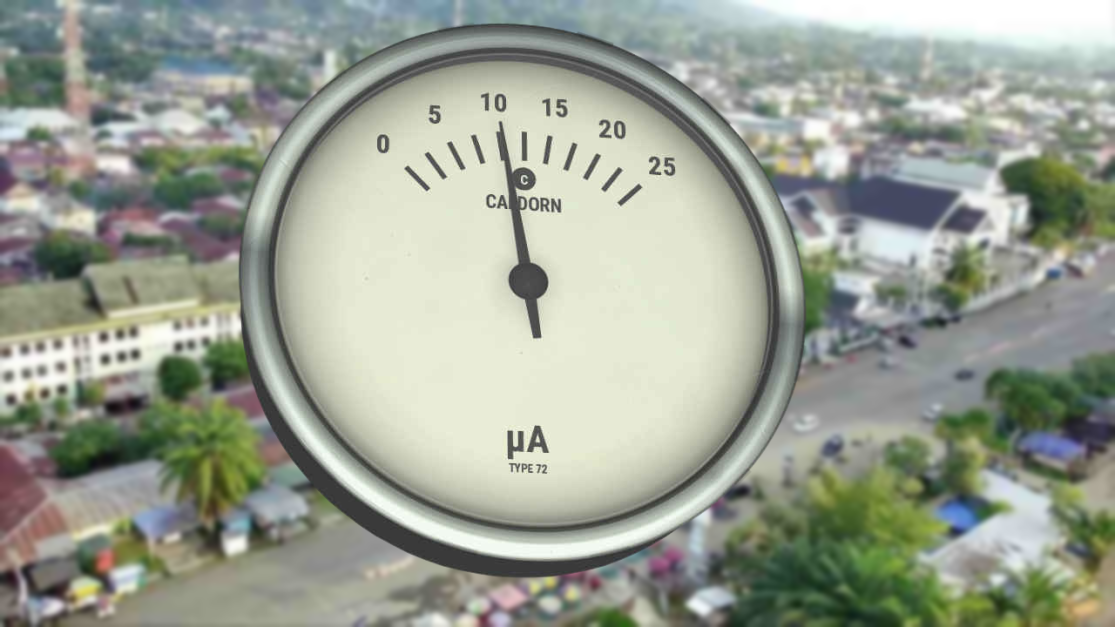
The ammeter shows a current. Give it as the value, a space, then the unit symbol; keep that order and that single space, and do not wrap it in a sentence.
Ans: 10 µA
